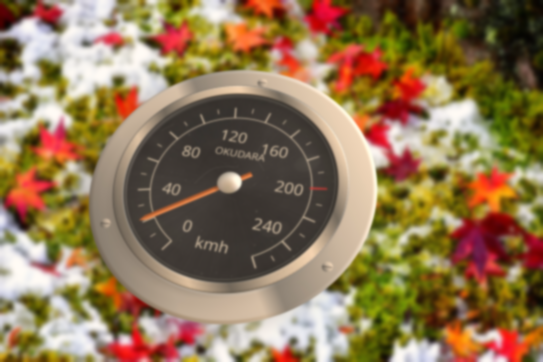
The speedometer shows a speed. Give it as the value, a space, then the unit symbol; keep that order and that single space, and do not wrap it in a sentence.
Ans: 20 km/h
